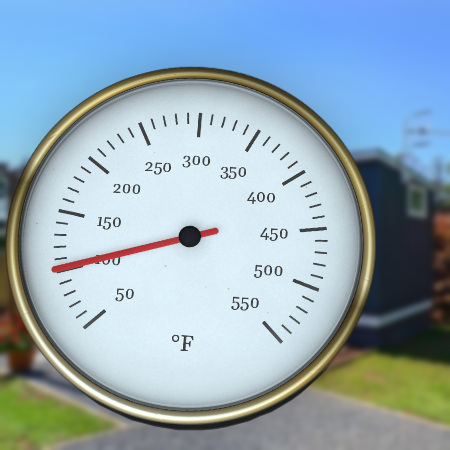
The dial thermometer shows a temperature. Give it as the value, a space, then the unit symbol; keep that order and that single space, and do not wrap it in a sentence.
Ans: 100 °F
